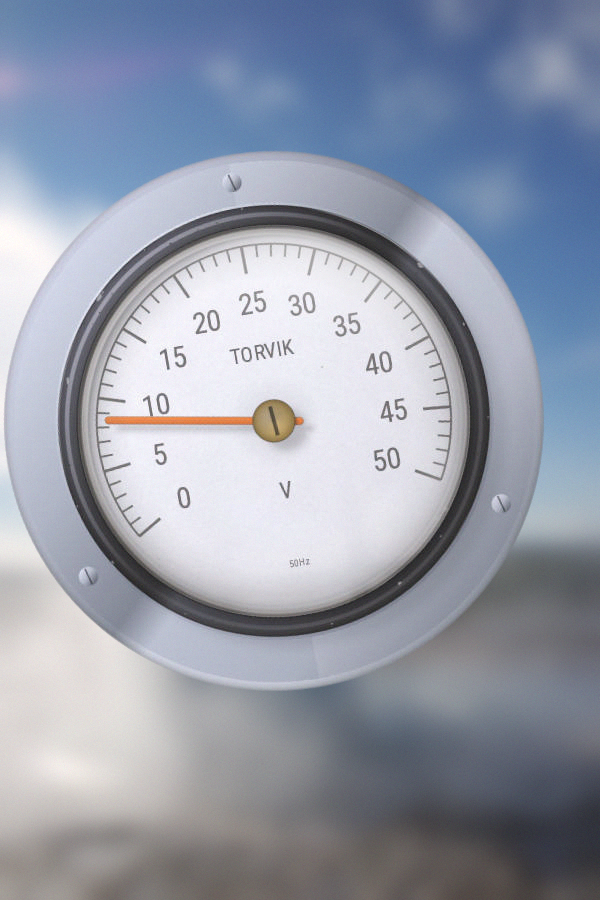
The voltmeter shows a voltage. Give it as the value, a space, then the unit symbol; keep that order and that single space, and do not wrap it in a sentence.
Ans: 8.5 V
